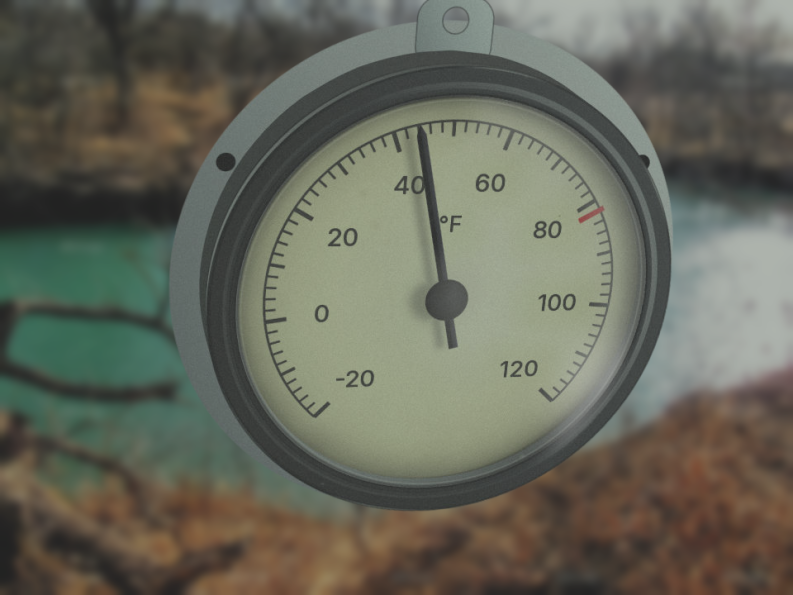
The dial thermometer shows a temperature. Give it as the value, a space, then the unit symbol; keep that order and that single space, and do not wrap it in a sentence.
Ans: 44 °F
